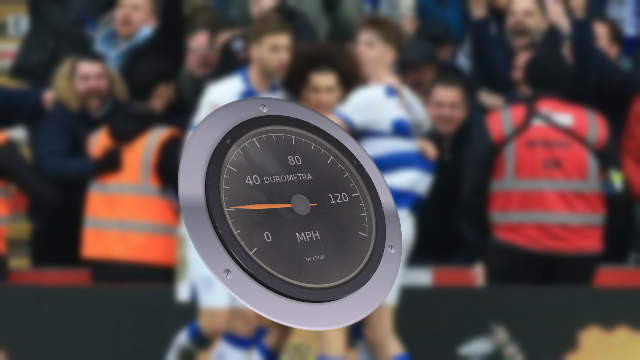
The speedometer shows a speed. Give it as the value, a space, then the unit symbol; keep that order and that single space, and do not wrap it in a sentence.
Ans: 20 mph
